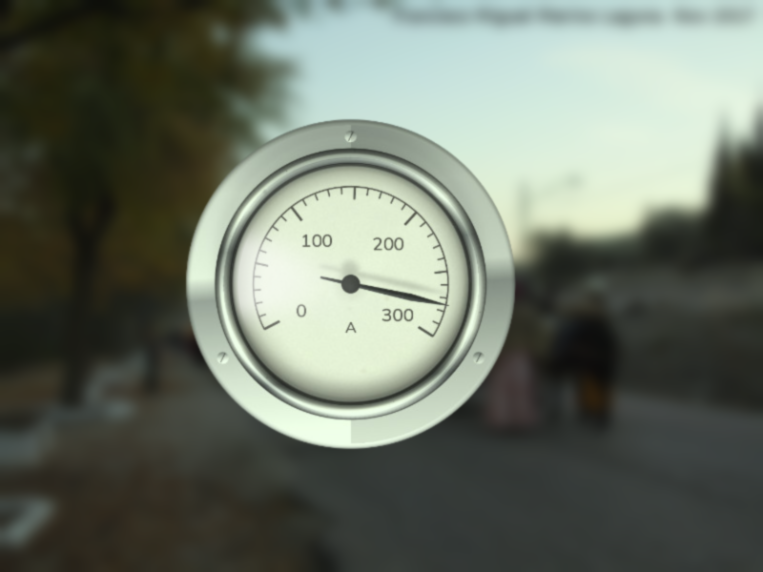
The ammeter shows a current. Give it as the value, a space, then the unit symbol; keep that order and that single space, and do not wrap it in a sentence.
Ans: 275 A
